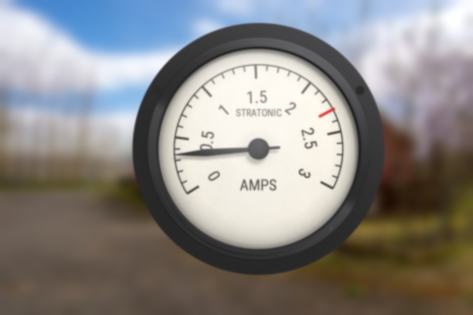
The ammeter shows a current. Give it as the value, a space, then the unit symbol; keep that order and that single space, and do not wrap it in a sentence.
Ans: 0.35 A
